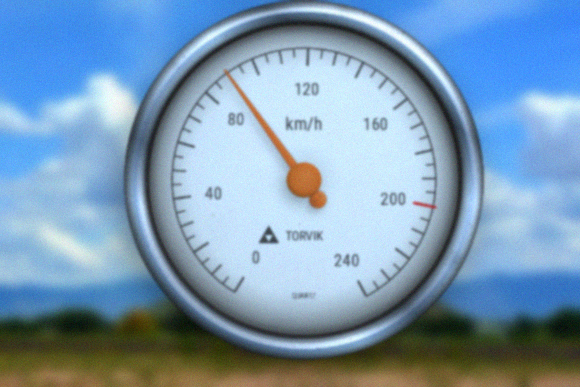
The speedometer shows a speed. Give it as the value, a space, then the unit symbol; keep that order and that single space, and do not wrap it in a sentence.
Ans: 90 km/h
